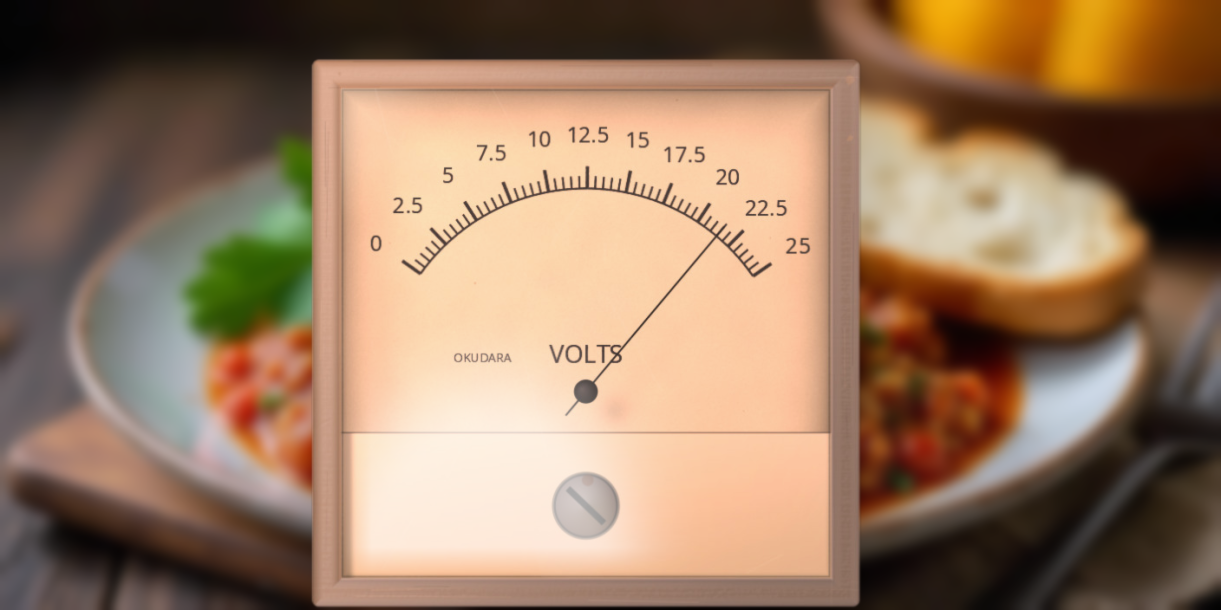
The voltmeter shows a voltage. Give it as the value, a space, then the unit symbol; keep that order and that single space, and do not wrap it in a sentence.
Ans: 21.5 V
